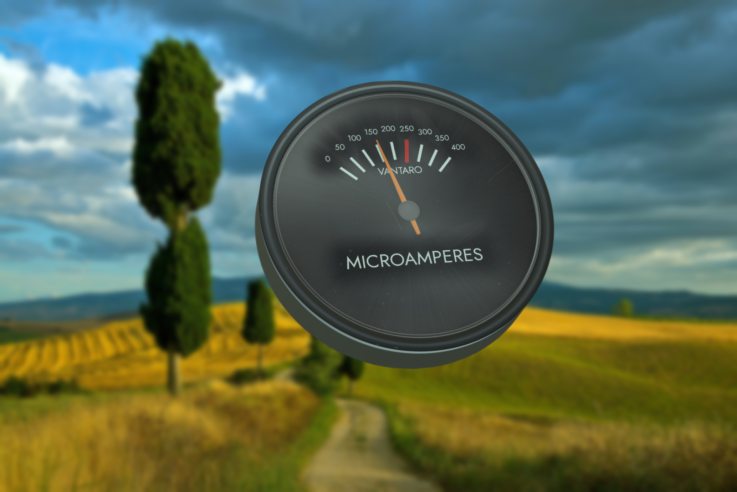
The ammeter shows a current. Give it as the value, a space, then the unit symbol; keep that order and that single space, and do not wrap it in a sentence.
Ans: 150 µA
